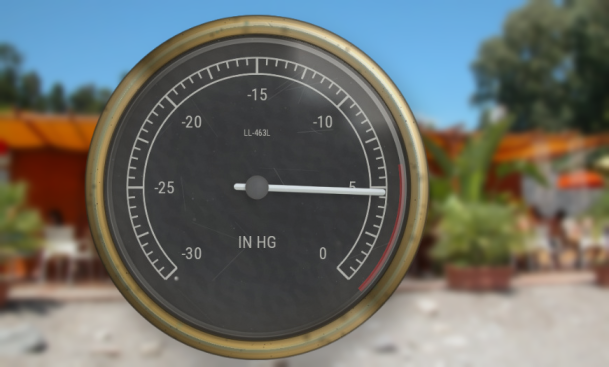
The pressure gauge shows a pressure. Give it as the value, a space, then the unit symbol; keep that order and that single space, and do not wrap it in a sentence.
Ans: -4.75 inHg
